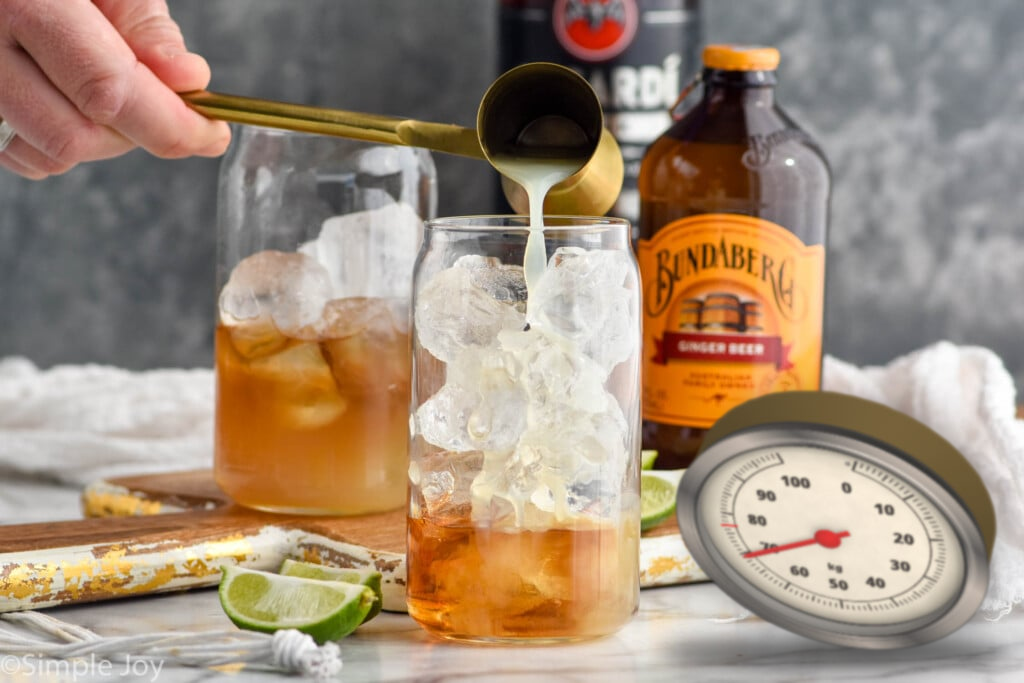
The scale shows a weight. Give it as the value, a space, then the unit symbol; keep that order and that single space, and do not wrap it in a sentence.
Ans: 70 kg
